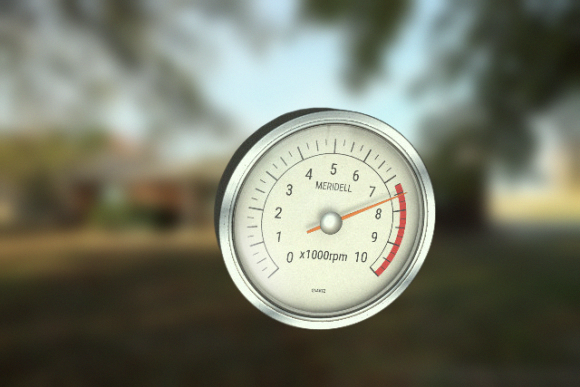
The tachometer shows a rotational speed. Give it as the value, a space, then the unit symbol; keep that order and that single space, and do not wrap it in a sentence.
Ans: 7500 rpm
